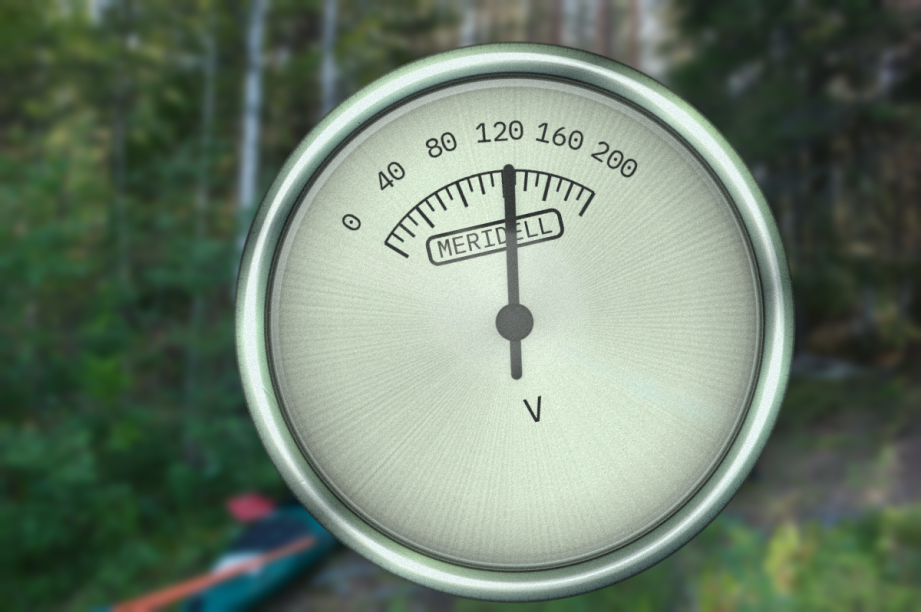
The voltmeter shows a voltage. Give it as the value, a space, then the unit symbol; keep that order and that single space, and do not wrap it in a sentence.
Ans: 125 V
